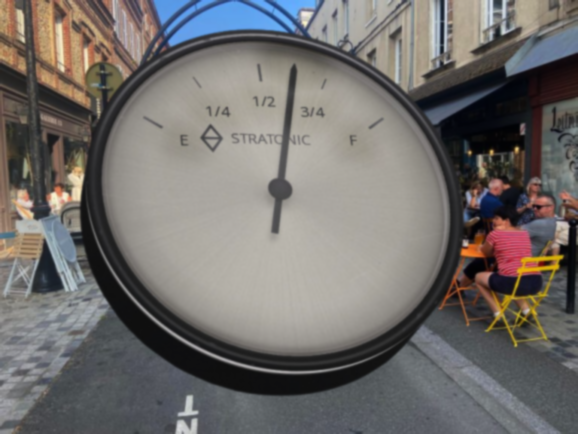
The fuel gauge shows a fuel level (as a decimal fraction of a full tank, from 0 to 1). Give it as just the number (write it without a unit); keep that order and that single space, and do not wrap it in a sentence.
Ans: 0.625
